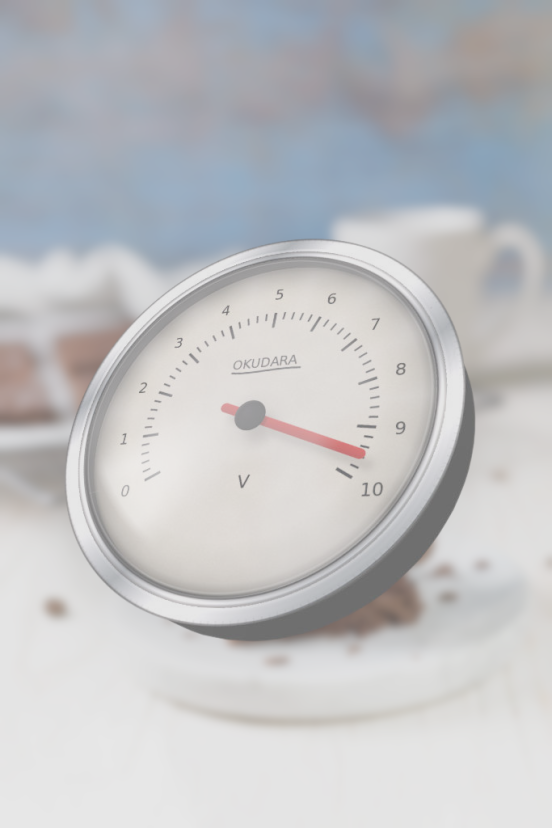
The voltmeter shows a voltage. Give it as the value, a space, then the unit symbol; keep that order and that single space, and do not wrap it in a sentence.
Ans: 9.6 V
